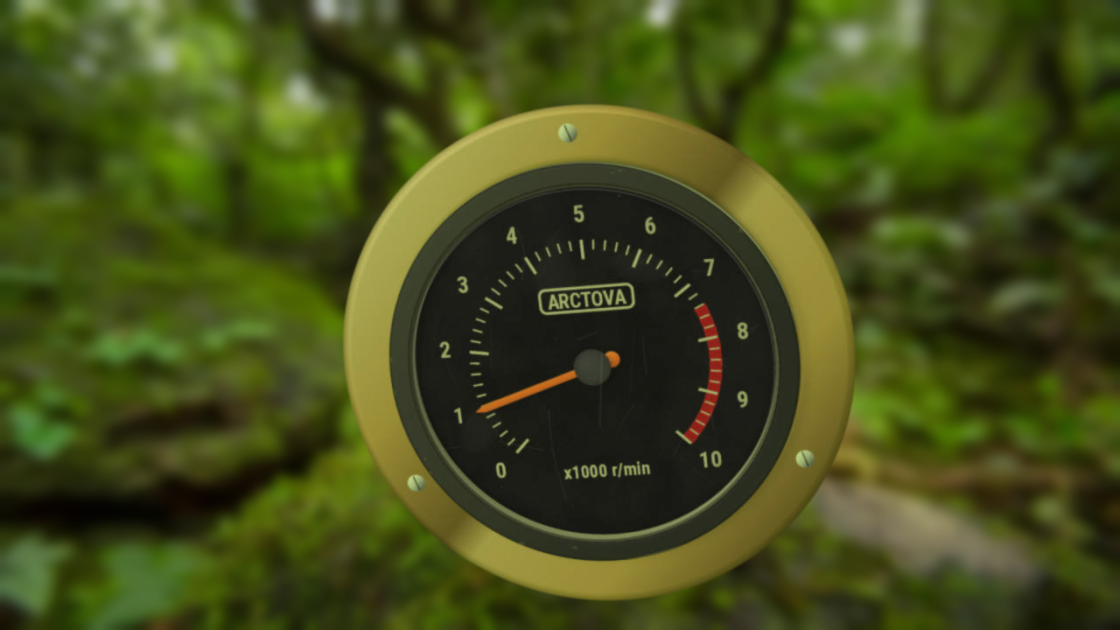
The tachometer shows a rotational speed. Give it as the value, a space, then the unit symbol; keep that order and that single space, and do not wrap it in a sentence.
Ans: 1000 rpm
